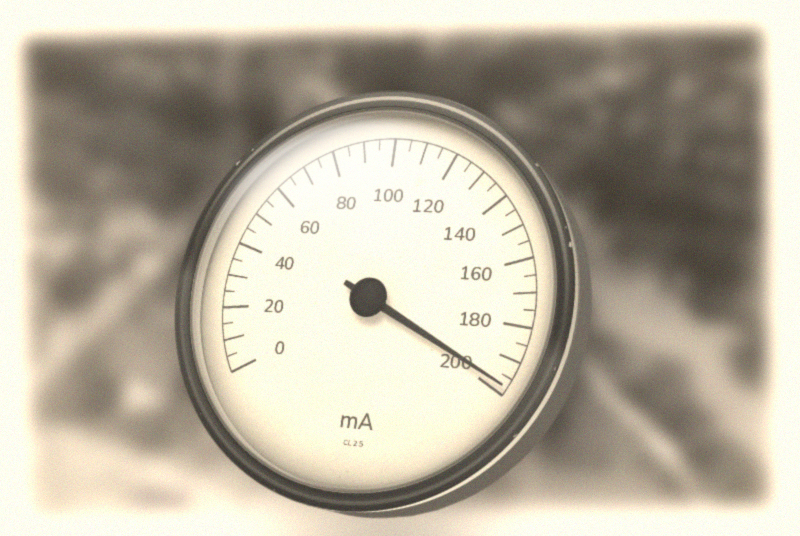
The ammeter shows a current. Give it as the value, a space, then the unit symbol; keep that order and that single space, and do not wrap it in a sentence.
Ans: 197.5 mA
